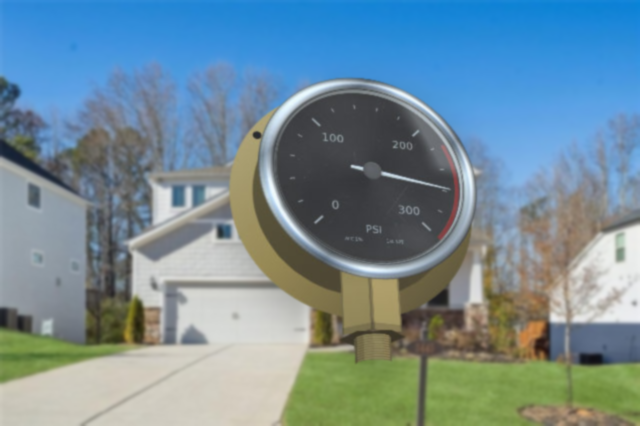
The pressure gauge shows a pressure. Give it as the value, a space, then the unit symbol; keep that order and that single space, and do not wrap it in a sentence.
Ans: 260 psi
